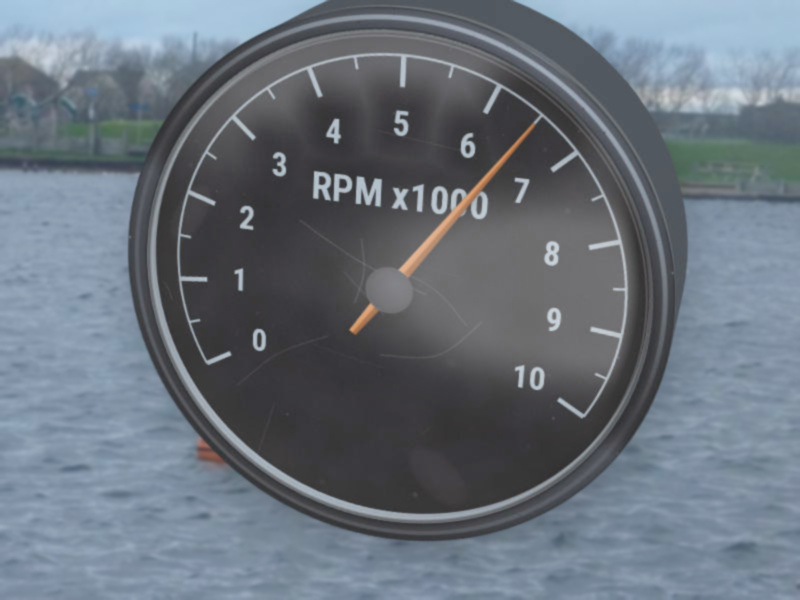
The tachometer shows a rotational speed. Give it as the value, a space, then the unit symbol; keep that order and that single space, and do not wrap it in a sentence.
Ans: 6500 rpm
